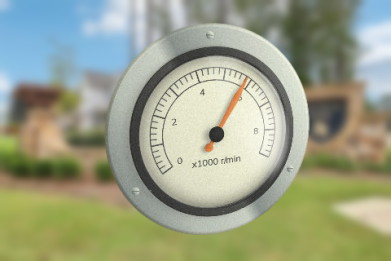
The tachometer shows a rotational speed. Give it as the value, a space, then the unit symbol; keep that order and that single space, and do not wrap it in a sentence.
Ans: 5800 rpm
